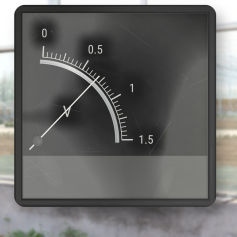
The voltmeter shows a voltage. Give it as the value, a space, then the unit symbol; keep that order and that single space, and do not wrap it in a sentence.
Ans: 0.7 V
